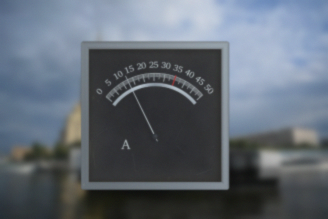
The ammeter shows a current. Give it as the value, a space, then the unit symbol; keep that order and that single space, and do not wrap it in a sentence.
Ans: 12.5 A
